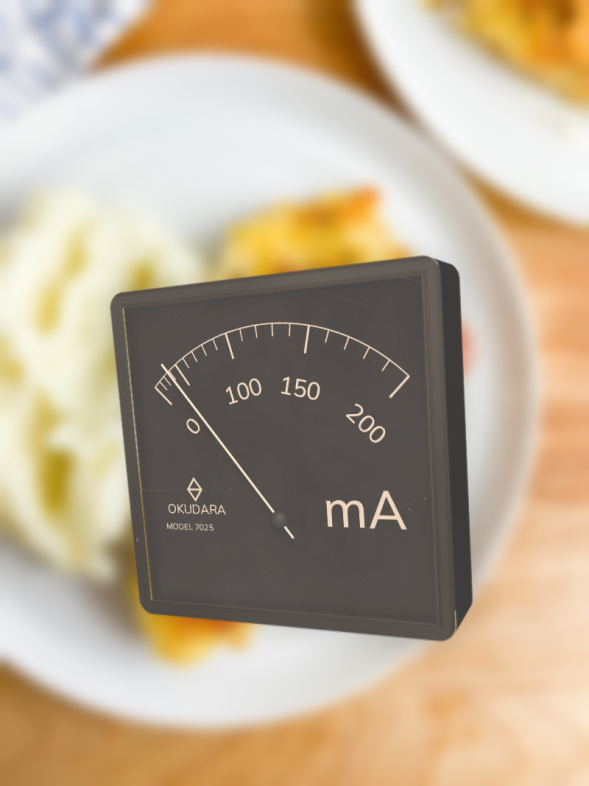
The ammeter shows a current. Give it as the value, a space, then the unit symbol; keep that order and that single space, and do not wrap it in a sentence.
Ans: 40 mA
